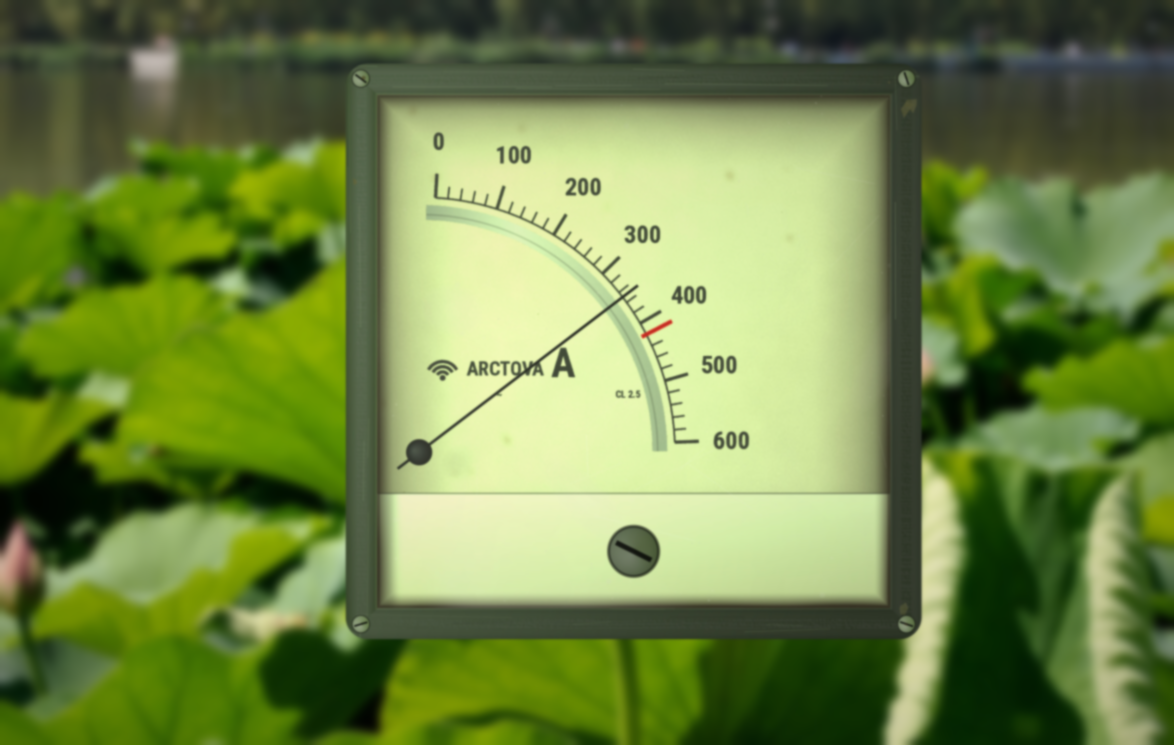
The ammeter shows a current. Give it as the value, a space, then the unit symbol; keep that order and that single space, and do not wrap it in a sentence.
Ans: 350 A
